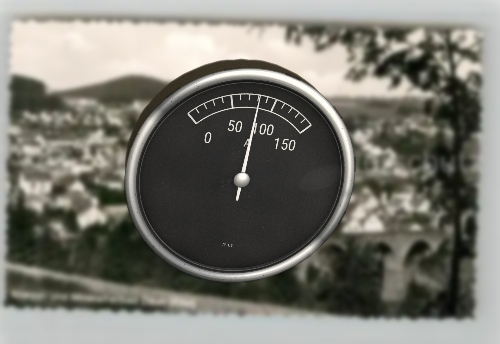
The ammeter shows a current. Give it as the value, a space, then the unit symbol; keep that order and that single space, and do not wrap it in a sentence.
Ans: 80 A
